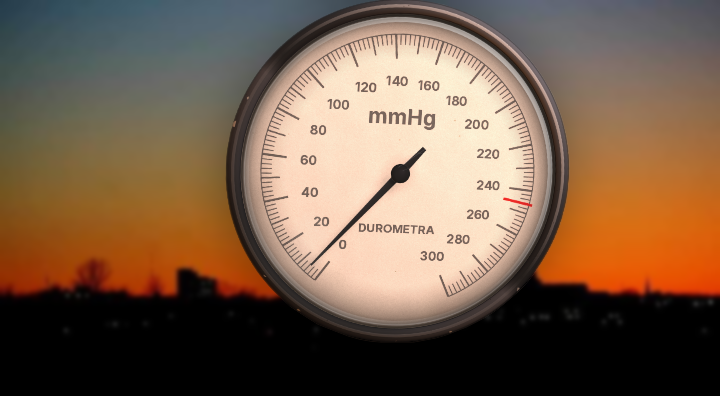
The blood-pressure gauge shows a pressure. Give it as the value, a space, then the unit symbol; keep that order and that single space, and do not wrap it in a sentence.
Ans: 6 mmHg
